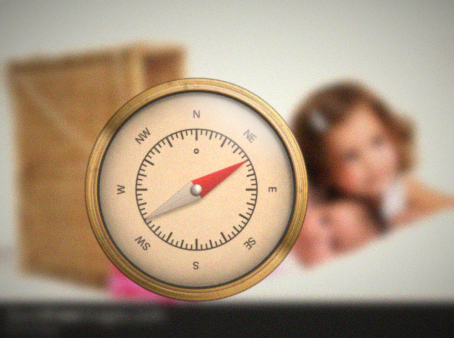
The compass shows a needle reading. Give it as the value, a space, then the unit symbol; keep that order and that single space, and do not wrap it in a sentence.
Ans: 60 °
